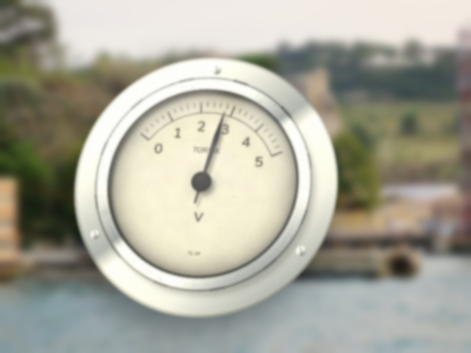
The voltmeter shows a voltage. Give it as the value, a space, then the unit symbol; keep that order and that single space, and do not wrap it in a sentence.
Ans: 2.8 V
